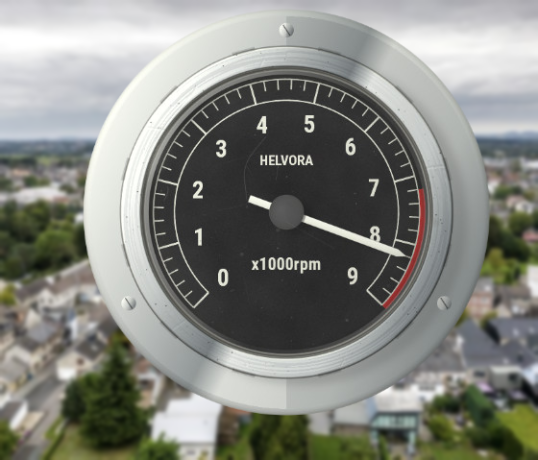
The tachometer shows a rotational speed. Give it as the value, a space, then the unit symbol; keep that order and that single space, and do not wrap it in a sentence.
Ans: 8200 rpm
